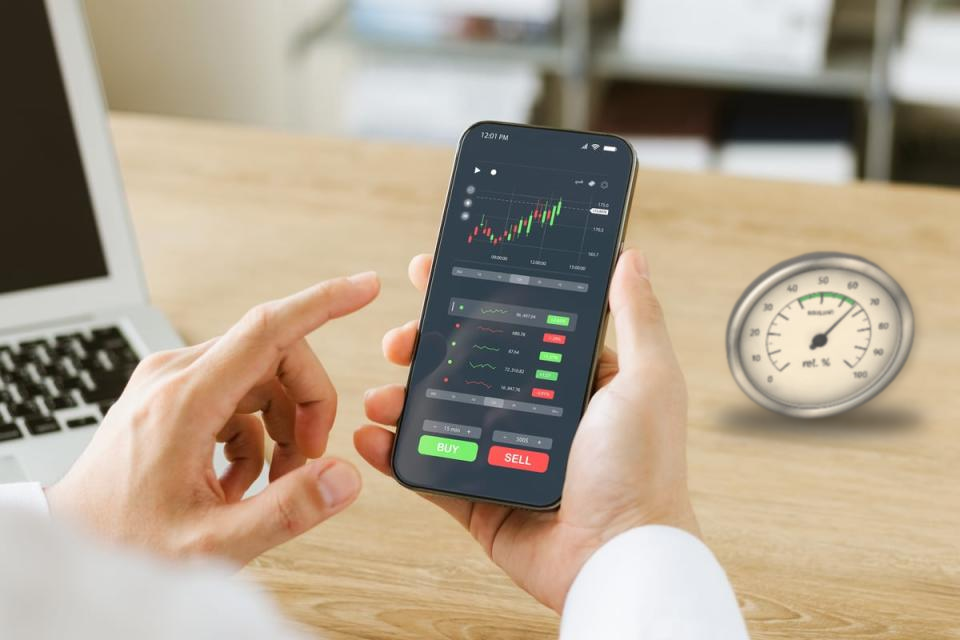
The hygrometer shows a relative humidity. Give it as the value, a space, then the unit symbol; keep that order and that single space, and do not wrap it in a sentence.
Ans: 65 %
